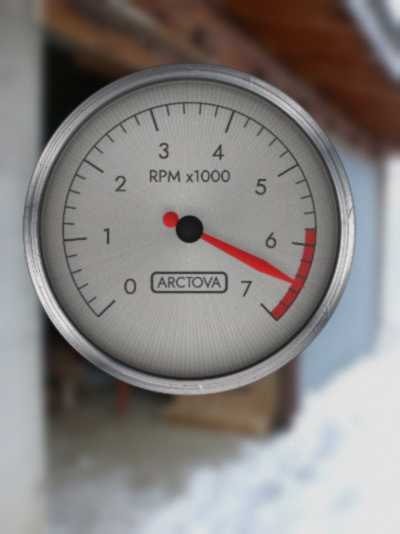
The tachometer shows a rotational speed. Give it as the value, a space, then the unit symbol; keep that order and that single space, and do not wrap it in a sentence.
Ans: 6500 rpm
